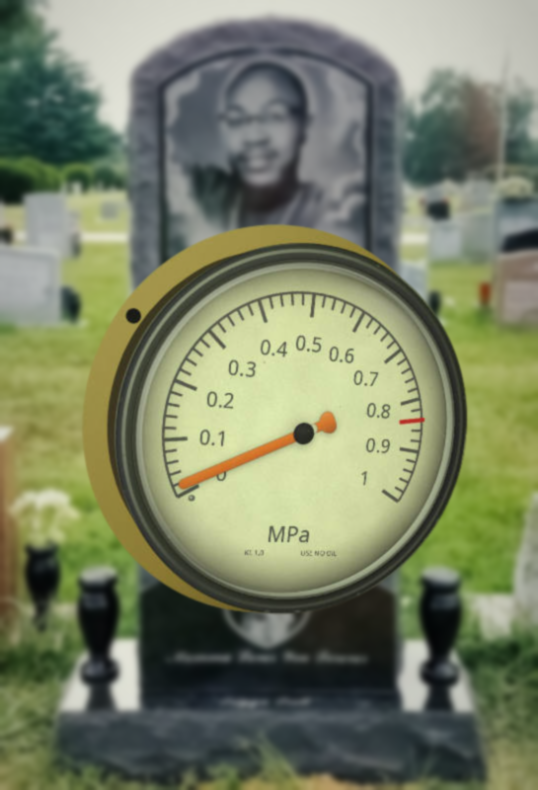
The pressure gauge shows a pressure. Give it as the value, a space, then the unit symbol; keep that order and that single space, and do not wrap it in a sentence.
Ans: 0.02 MPa
